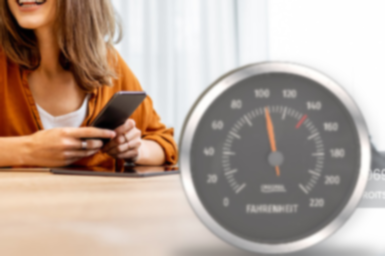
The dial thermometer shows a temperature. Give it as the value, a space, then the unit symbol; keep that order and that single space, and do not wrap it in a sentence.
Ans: 100 °F
